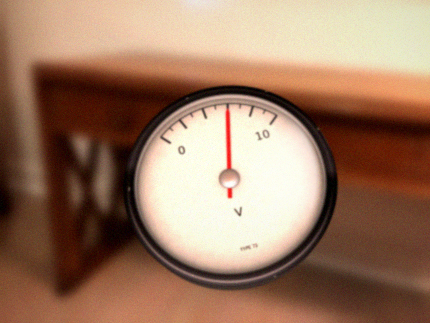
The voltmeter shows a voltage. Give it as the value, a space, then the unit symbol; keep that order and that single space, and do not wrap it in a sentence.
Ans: 6 V
